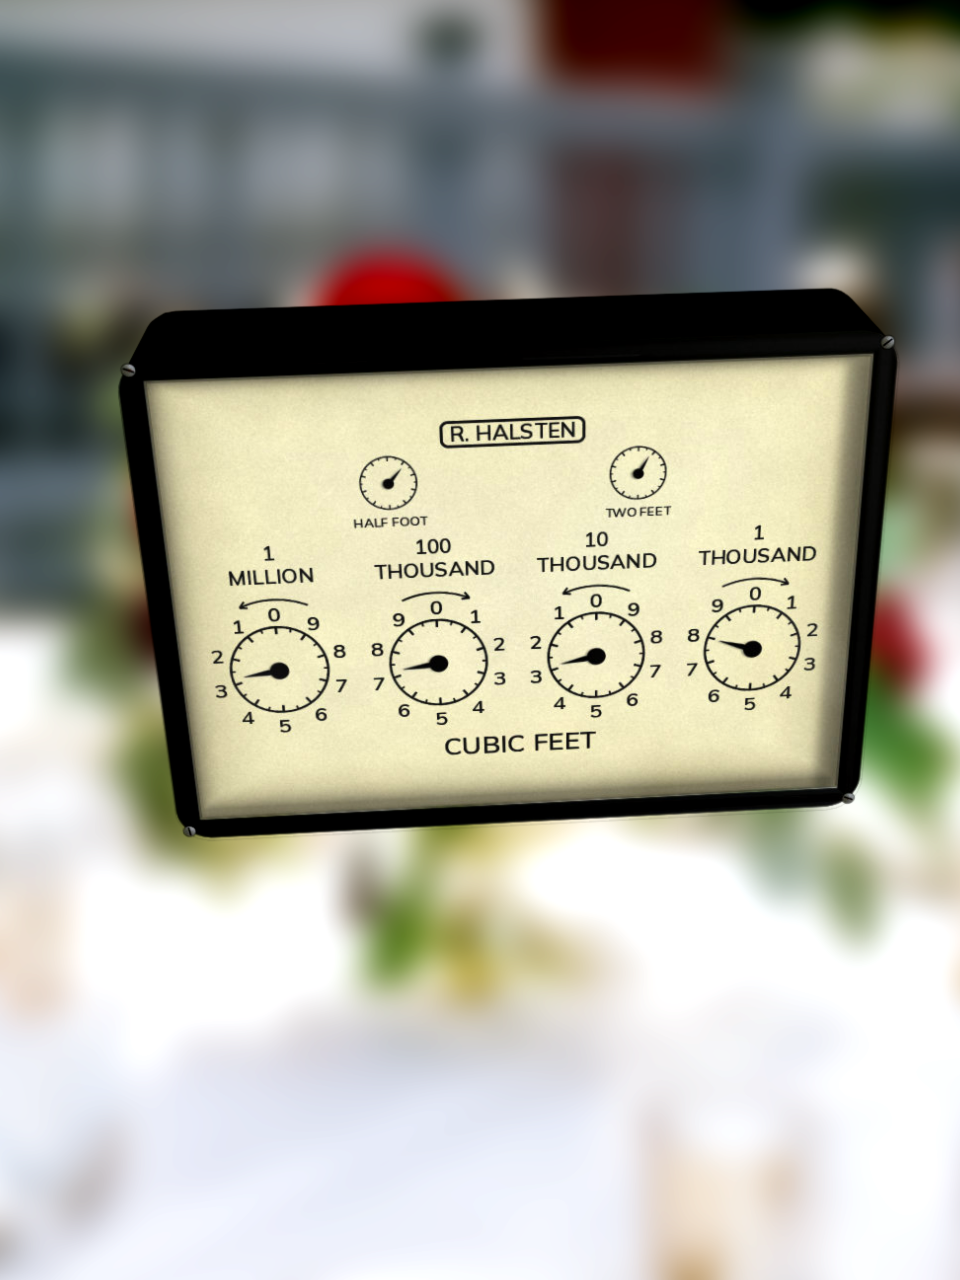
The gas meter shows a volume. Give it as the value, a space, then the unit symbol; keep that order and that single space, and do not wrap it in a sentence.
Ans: 272800 ft³
